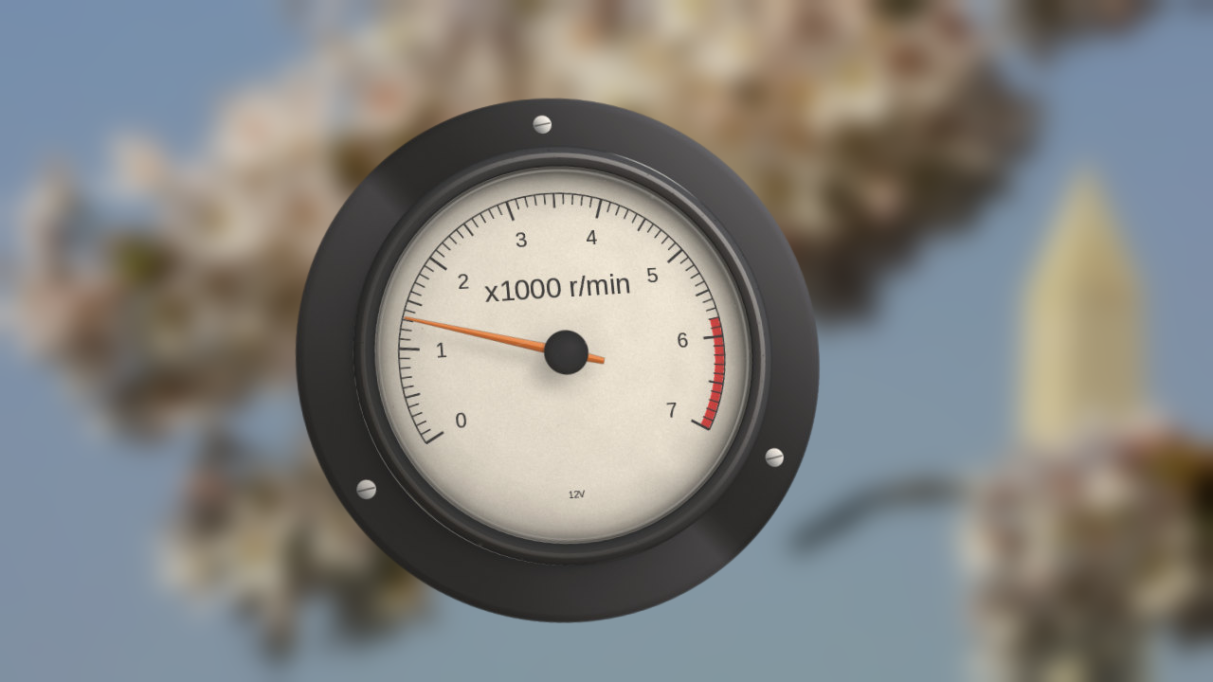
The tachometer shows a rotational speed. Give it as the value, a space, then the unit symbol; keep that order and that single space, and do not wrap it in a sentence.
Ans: 1300 rpm
